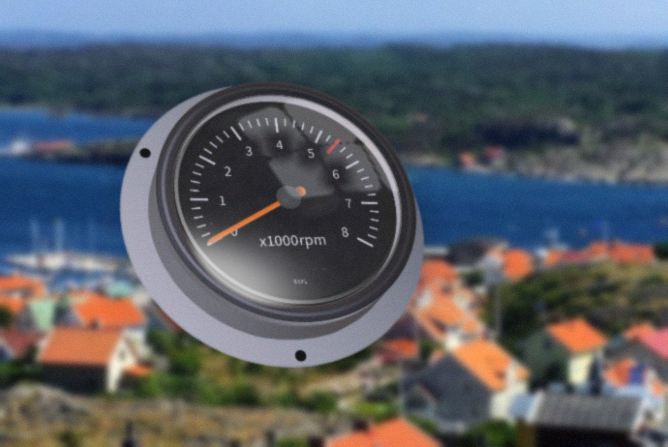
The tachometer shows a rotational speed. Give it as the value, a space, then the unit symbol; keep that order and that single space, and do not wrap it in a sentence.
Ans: 0 rpm
